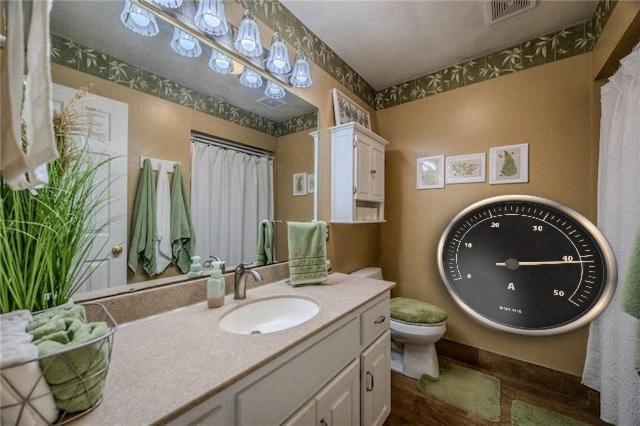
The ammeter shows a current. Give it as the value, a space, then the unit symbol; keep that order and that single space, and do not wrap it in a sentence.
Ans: 41 A
